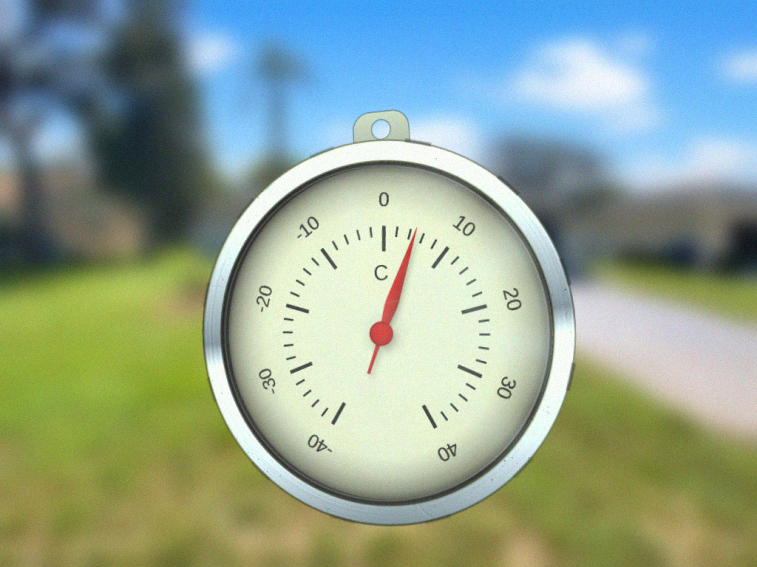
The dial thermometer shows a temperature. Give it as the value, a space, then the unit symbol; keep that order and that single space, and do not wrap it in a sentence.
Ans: 5 °C
